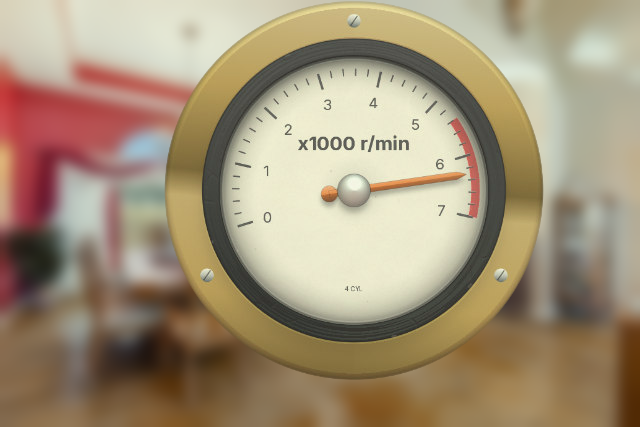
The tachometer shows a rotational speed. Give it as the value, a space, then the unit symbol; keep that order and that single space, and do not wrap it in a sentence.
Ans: 6300 rpm
